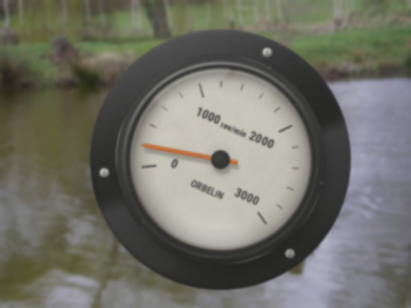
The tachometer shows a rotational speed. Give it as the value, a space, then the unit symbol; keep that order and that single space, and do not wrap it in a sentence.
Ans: 200 rpm
